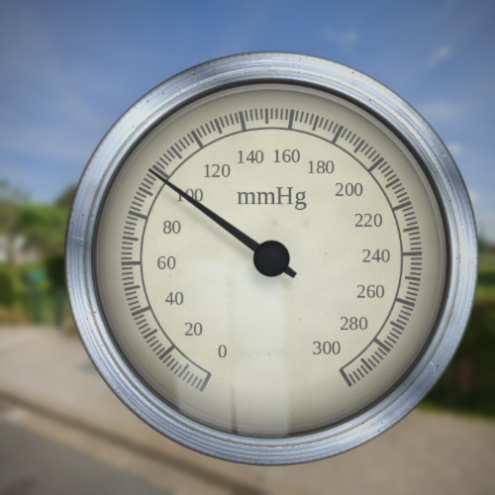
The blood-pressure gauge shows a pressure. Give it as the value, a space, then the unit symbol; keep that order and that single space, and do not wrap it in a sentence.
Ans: 98 mmHg
